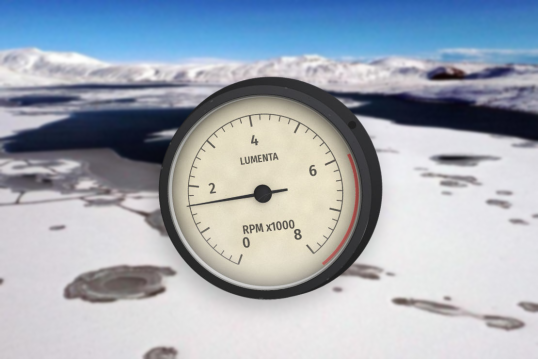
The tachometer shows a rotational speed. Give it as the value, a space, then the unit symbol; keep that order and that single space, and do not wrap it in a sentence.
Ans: 1600 rpm
